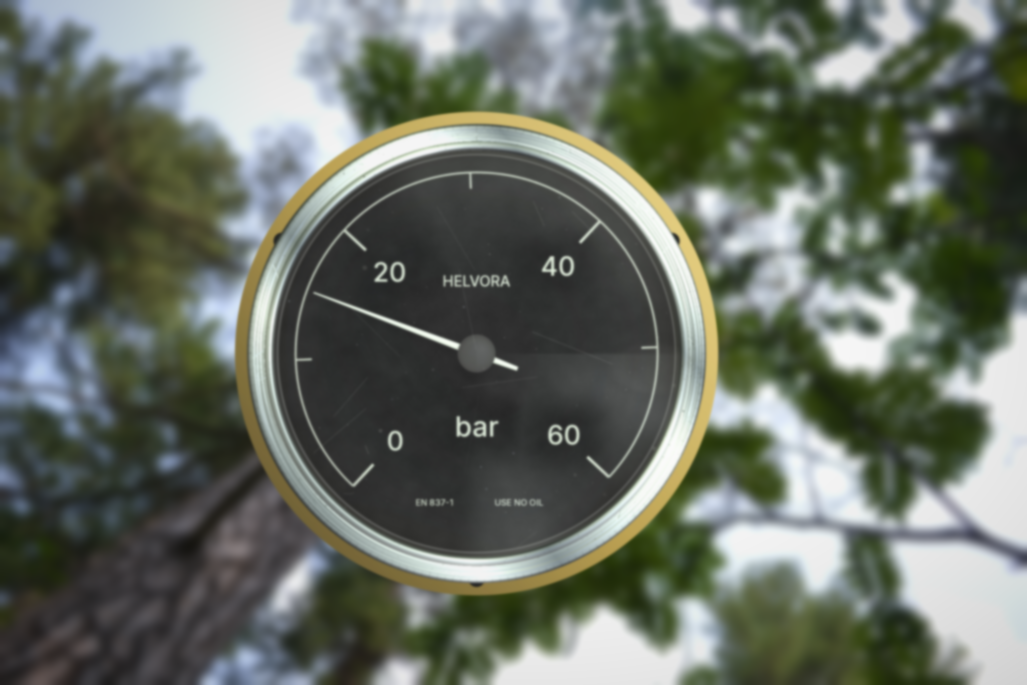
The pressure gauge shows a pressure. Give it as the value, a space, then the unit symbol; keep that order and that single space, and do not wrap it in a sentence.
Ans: 15 bar
